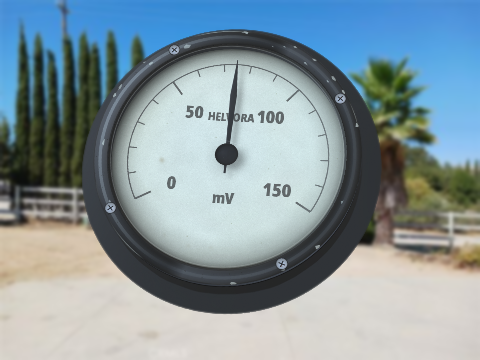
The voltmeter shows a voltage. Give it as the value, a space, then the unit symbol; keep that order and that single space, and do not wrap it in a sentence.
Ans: 75 mV
